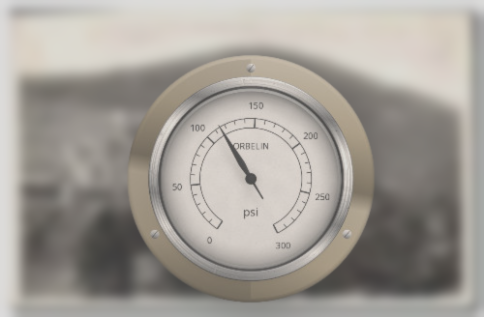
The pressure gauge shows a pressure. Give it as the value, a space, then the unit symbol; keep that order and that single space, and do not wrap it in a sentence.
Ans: 115 psi
